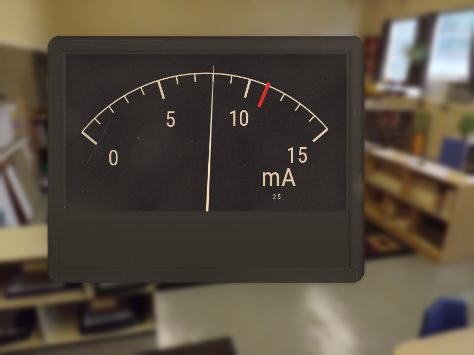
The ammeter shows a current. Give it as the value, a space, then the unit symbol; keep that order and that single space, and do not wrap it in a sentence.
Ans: 8 mA
